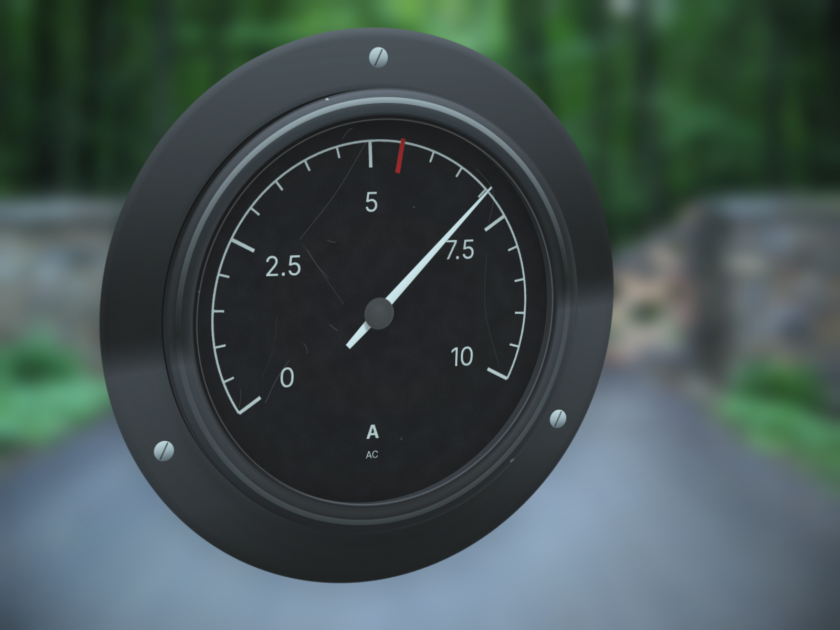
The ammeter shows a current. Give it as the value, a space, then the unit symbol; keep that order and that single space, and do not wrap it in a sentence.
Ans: 7 A
